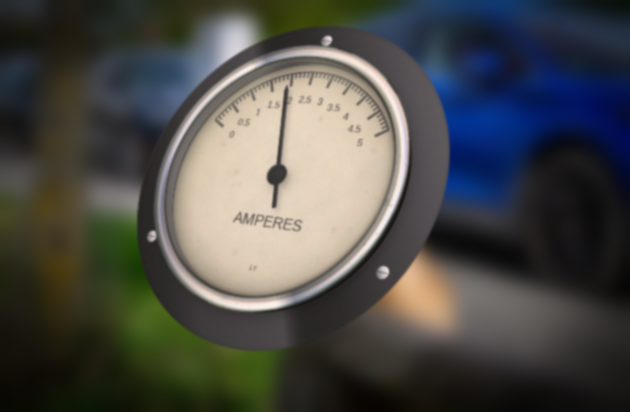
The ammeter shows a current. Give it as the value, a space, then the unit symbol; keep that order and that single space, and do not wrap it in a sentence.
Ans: 2 A
